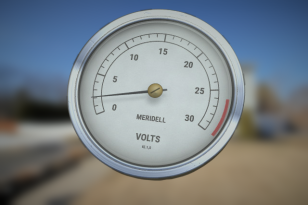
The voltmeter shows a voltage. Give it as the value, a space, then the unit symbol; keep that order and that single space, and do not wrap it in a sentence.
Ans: 2 V
